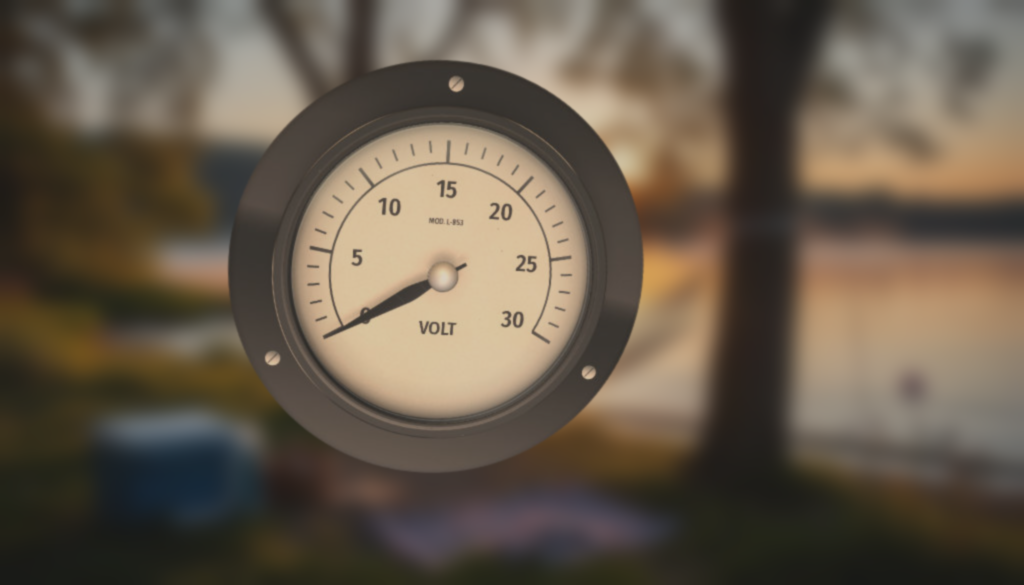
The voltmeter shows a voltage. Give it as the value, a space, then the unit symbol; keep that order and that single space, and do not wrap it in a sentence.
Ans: 0 V
